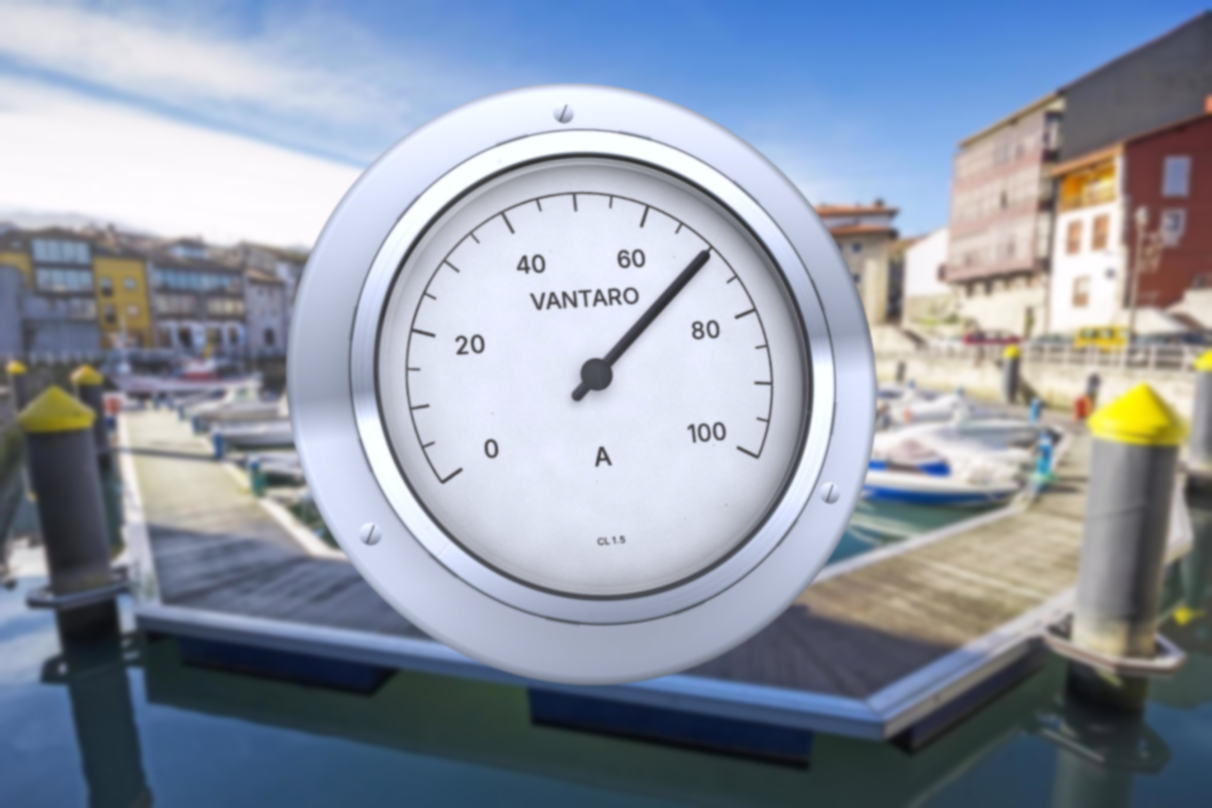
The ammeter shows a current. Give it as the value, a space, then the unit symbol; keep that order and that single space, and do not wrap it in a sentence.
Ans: 70 A
